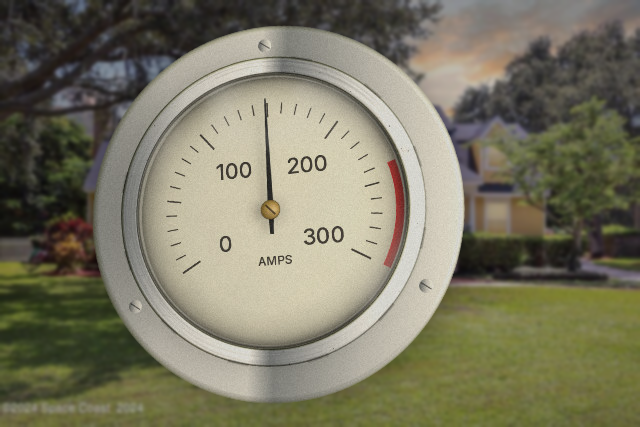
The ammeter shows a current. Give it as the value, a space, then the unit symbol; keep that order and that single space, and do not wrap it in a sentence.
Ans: 150 A
